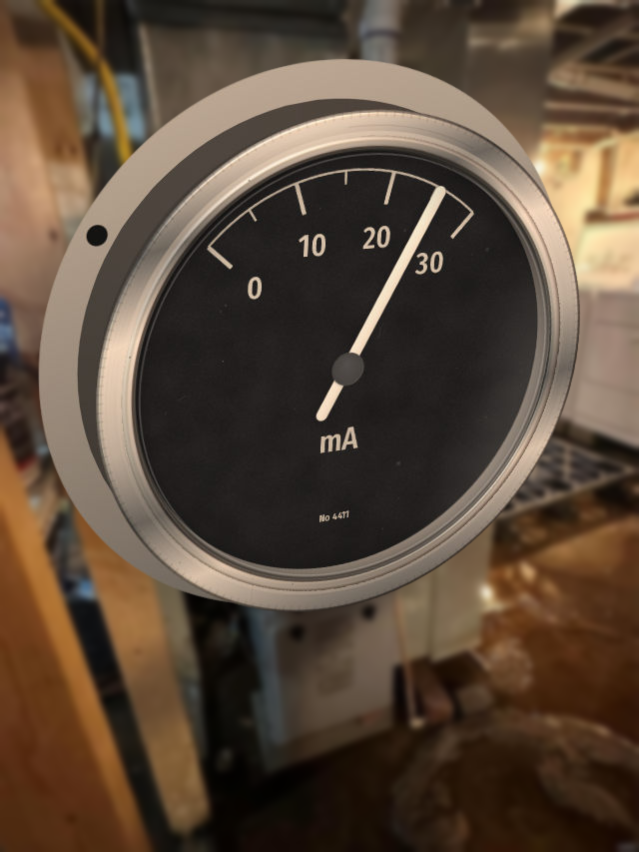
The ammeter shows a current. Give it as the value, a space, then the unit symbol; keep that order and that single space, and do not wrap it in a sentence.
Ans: 25 mA
